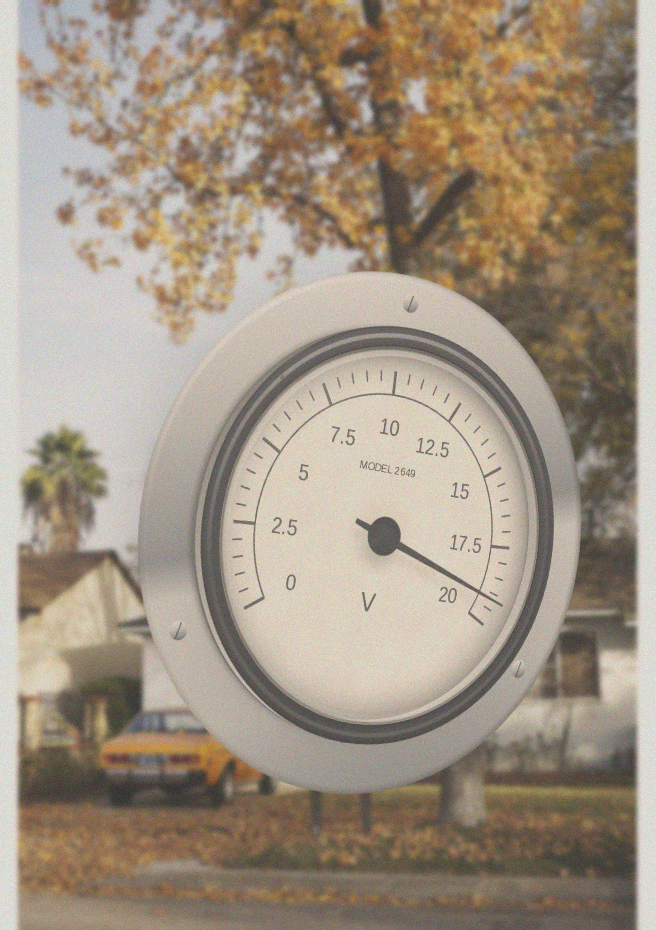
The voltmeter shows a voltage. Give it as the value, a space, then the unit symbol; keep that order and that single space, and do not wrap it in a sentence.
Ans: 19.25 V
